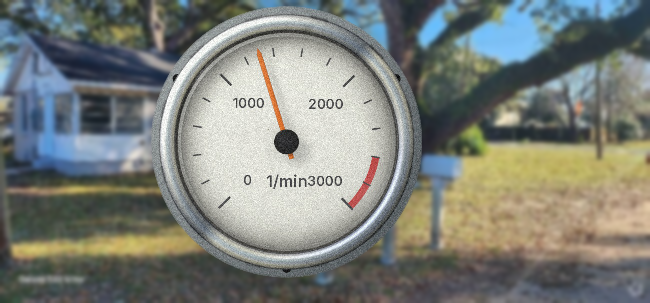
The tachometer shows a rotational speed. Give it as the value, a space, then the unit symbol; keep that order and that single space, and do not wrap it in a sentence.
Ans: 1300 rpm
